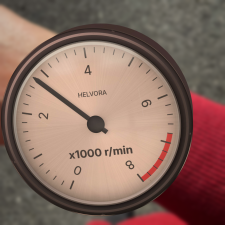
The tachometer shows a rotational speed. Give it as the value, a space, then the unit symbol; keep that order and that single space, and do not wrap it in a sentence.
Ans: 2800 rpm
